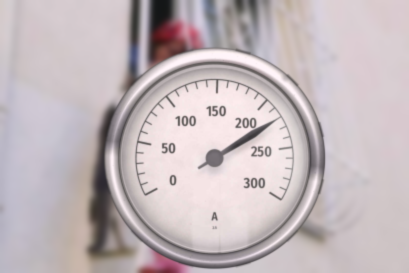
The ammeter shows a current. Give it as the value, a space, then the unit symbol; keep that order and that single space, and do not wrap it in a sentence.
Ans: 220 A
